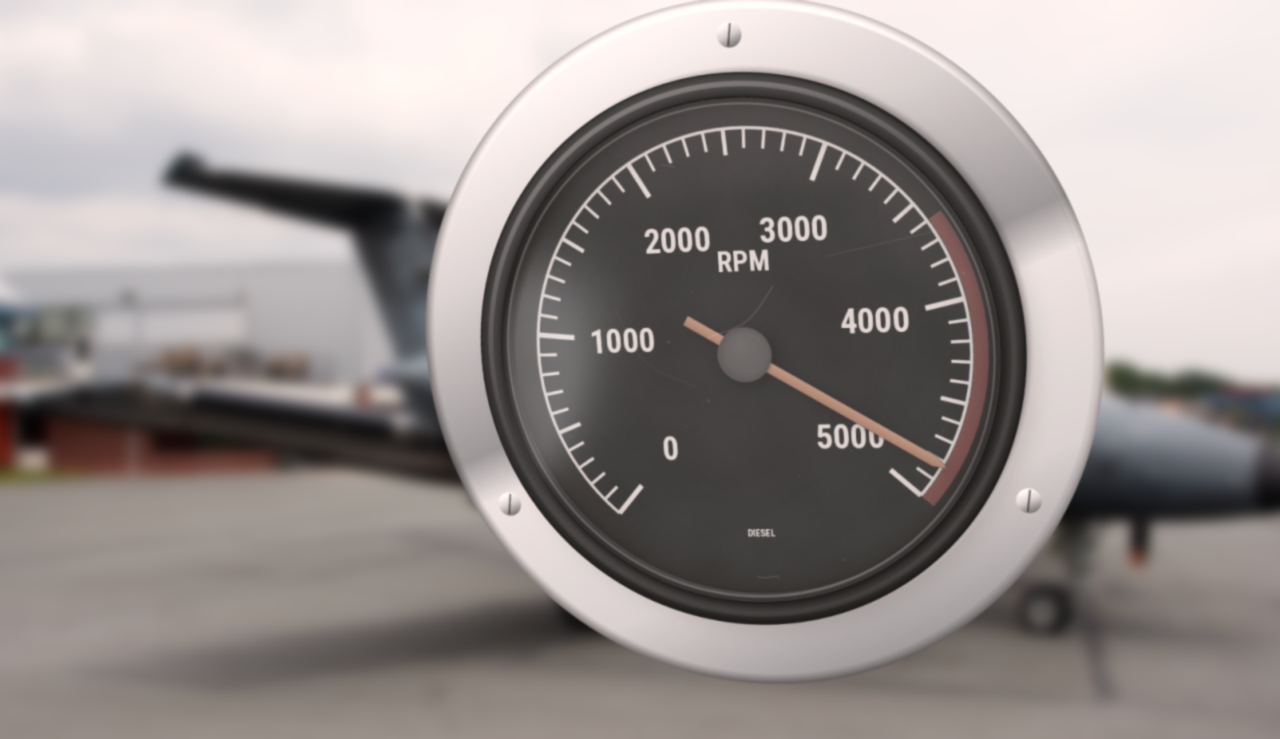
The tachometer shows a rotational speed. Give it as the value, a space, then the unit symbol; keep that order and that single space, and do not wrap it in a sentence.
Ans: 4800 rpm
